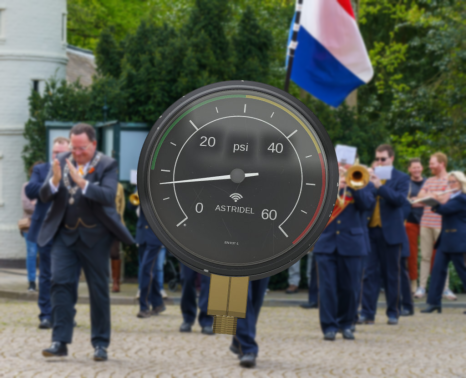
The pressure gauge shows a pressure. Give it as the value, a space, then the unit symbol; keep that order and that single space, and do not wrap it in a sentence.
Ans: 7.5 psi
